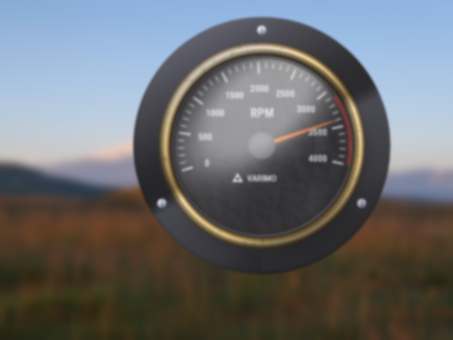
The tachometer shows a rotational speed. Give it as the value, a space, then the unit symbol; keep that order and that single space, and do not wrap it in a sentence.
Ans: 3400 rpm
